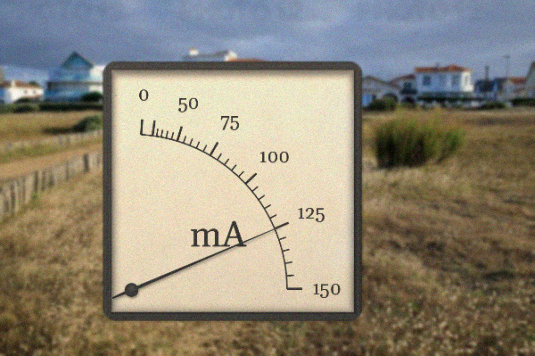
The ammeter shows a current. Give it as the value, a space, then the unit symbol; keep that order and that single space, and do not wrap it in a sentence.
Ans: 125 mA
